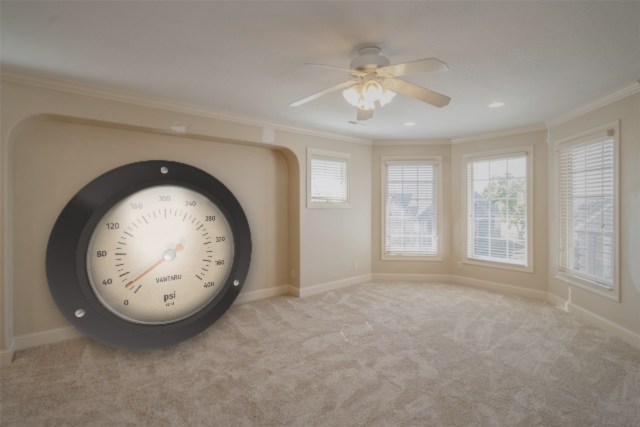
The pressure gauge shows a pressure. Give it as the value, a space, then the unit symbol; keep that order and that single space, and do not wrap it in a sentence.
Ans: 20 psi
